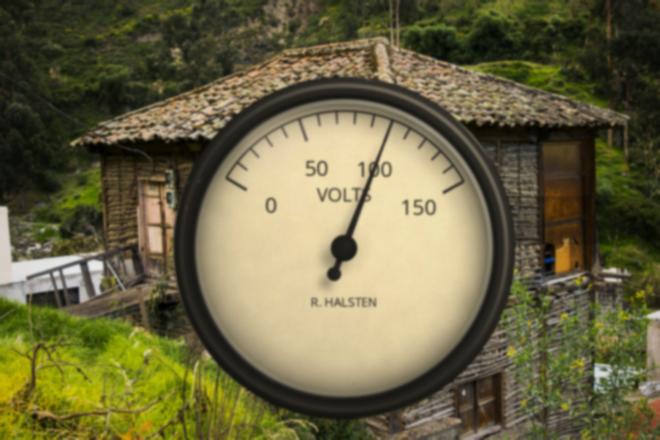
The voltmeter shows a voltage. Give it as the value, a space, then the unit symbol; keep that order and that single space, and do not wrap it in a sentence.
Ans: 100 V
